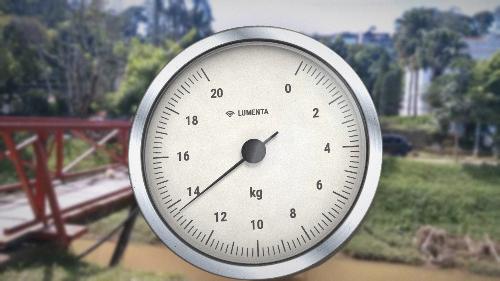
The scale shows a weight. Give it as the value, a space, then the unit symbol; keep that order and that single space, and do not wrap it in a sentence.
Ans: 13.6 kg
